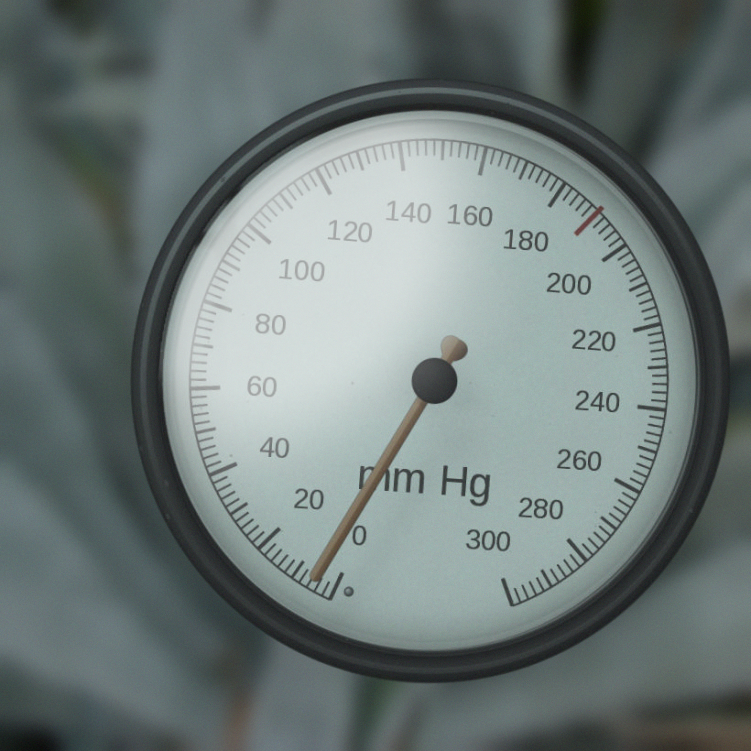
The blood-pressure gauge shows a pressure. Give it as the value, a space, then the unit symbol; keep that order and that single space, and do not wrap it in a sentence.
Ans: 6 mmHg
